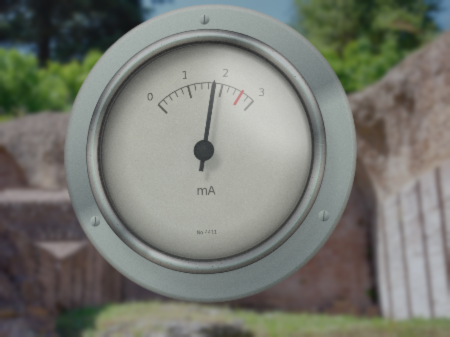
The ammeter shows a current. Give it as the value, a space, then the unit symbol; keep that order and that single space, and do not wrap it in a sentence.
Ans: 1.8 mA
